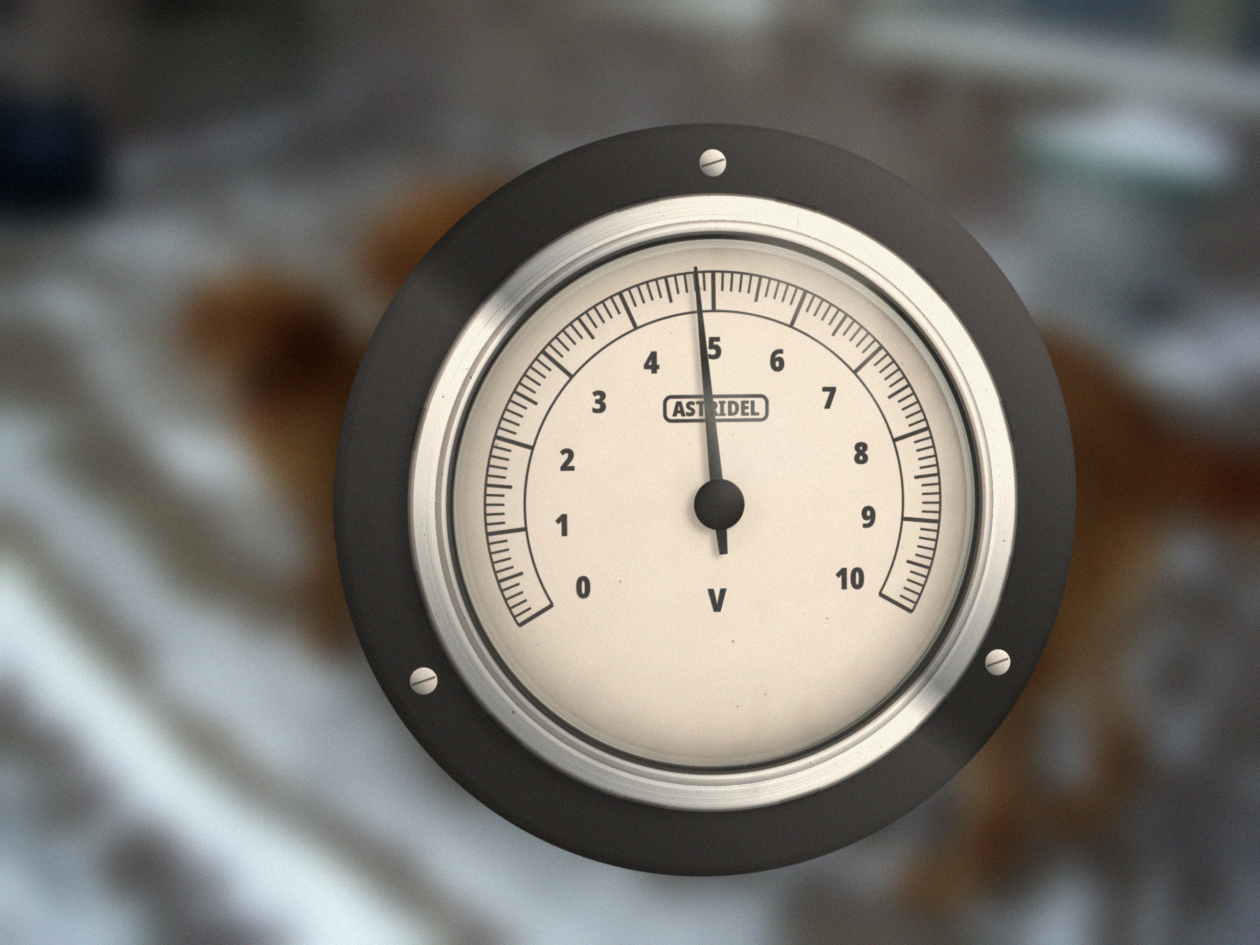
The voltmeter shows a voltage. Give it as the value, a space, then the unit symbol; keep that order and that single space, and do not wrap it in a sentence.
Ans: 4.8 V
